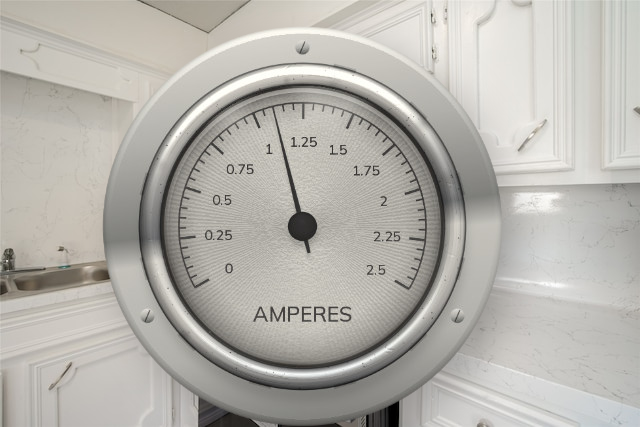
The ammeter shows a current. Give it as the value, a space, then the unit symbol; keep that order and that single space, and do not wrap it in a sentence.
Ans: 1.1 A
